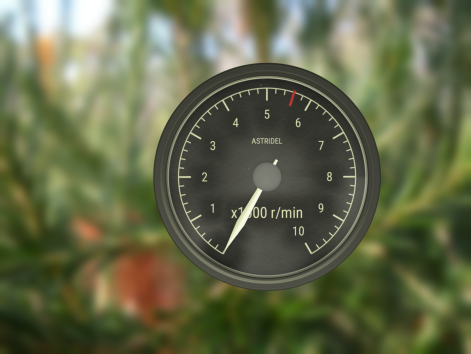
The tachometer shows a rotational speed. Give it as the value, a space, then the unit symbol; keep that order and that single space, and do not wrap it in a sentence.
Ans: 0 rpm
